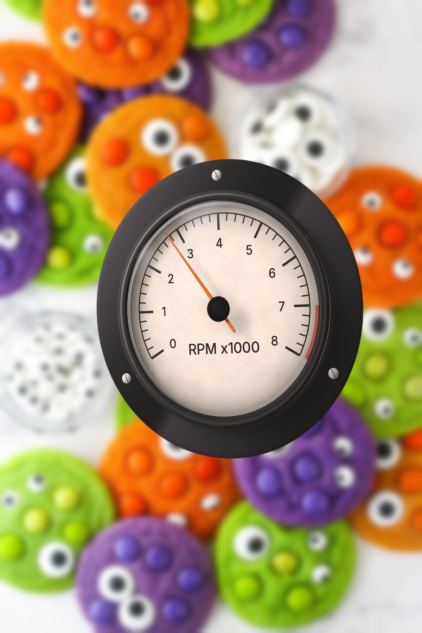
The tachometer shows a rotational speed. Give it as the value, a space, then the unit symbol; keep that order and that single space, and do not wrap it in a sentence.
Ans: 2800 rpm
